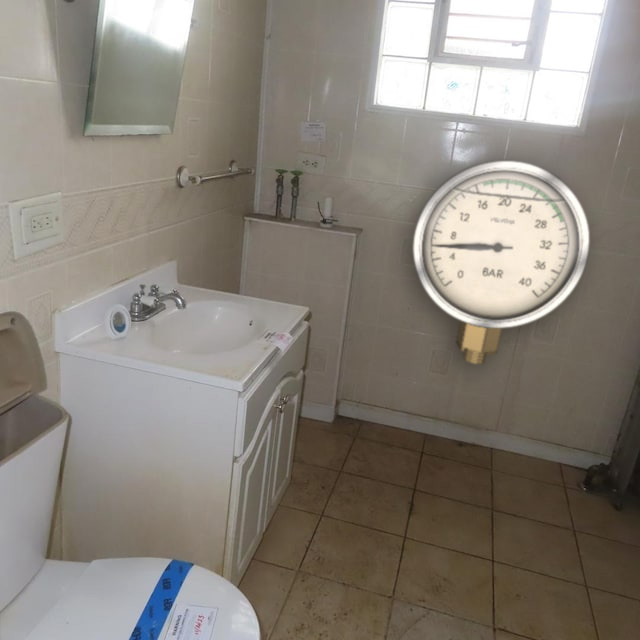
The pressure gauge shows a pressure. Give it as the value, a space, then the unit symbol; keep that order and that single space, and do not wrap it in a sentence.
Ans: 6 bar
